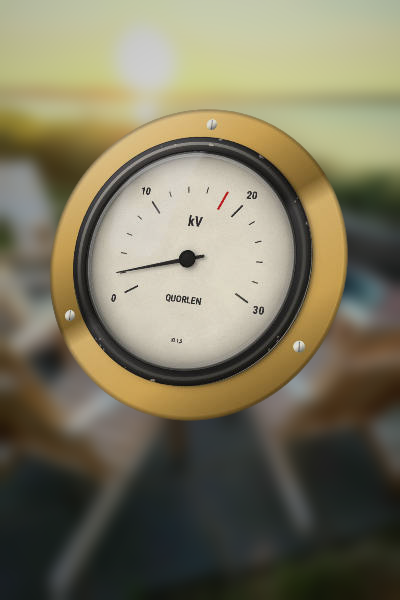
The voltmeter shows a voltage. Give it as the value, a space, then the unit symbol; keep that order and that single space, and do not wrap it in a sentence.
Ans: 2 kV
